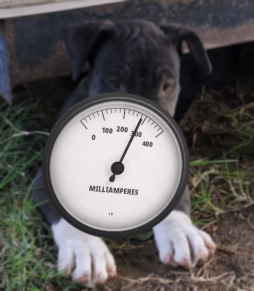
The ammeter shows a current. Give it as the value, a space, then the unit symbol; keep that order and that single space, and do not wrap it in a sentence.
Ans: 280 mA
